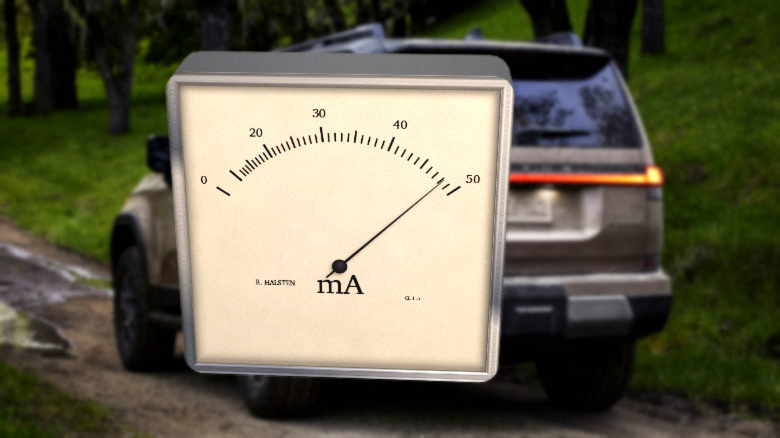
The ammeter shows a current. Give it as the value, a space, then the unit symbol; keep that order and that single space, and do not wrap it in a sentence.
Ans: 48 mA
